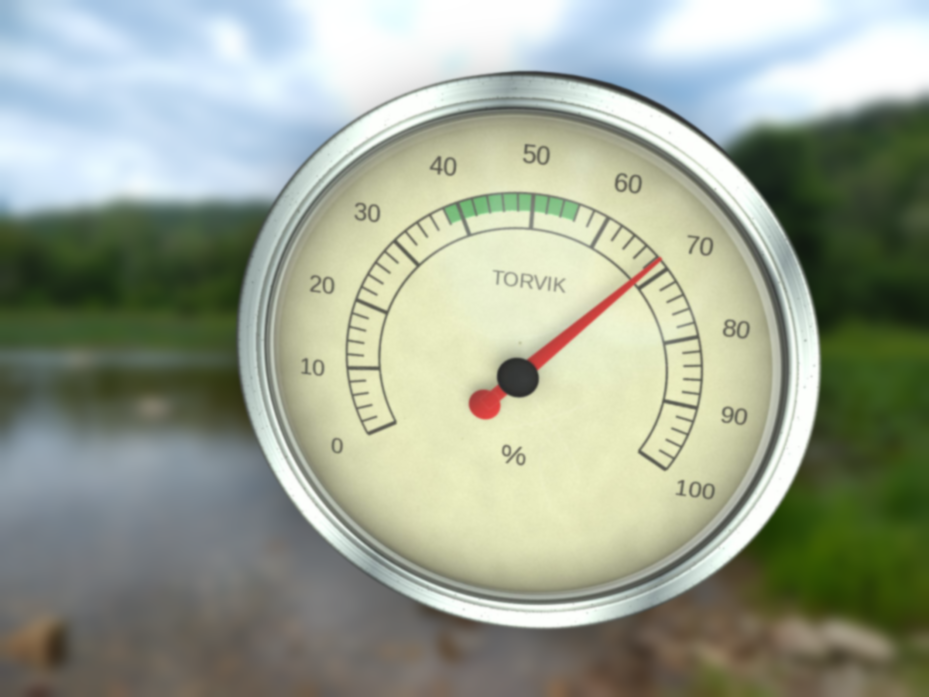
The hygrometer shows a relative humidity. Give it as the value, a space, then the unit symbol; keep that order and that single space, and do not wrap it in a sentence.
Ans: 68 %
